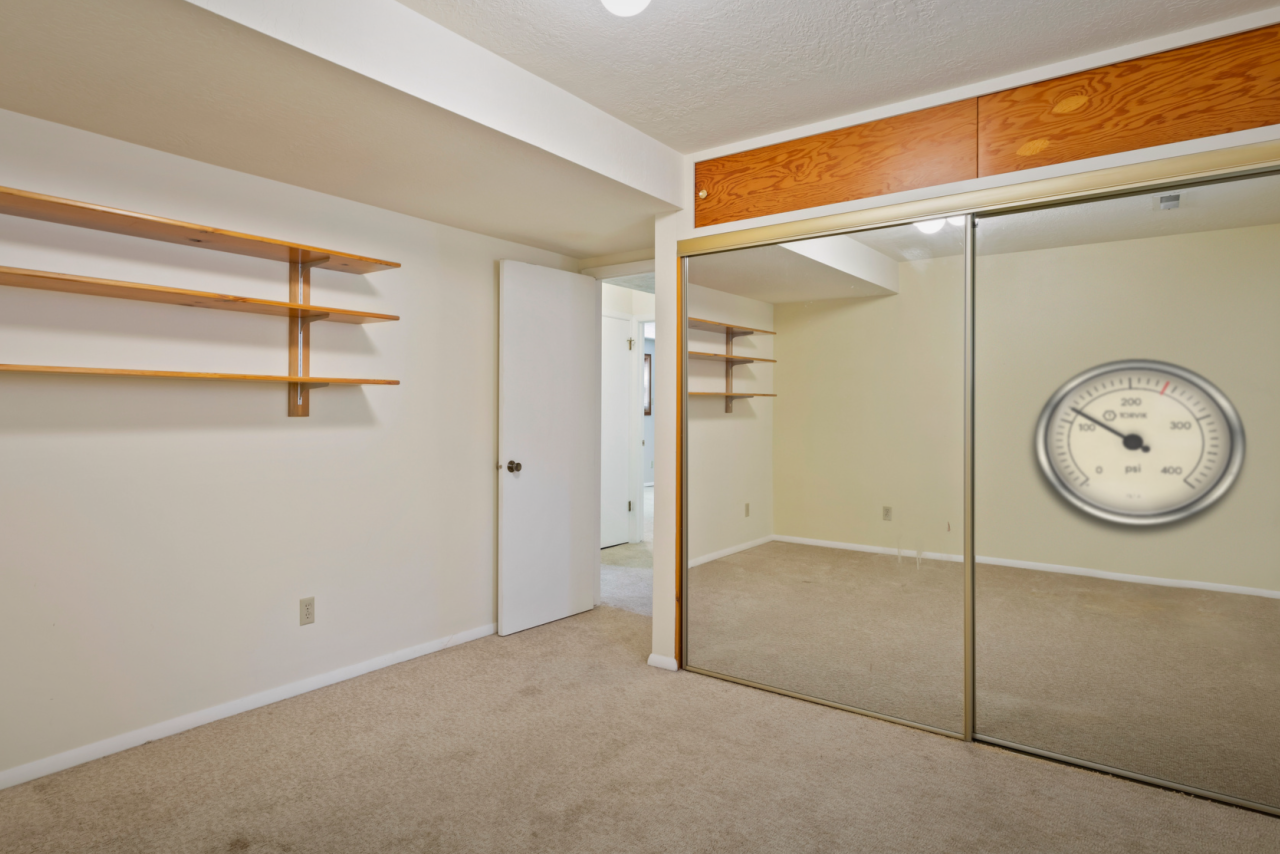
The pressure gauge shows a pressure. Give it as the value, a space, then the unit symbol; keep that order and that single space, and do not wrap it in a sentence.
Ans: 120 psi
